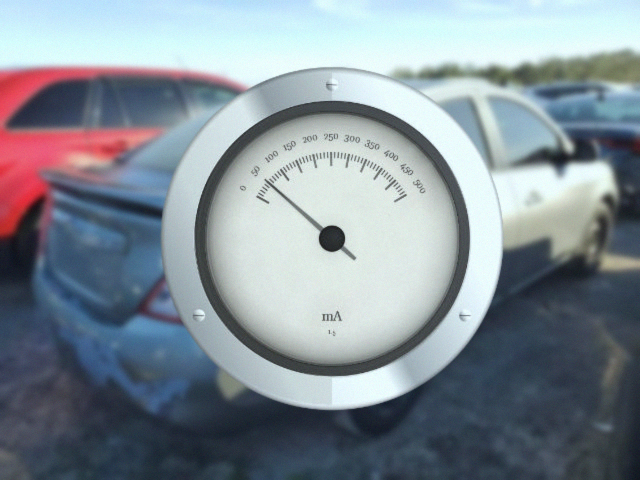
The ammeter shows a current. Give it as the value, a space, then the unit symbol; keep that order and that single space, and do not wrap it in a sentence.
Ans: 50 mA
